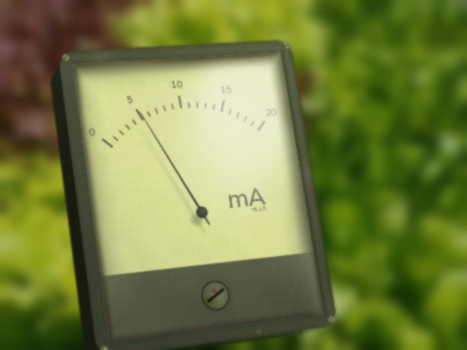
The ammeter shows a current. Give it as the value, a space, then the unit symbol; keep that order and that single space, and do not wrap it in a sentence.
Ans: 5 mA
